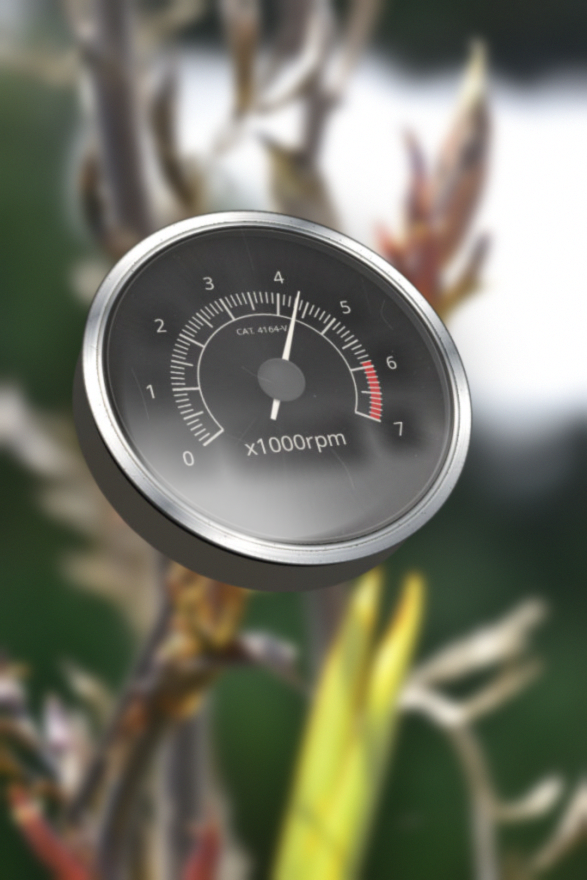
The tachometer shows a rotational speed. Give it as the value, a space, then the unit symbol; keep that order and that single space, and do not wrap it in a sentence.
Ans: 4300 rpm
